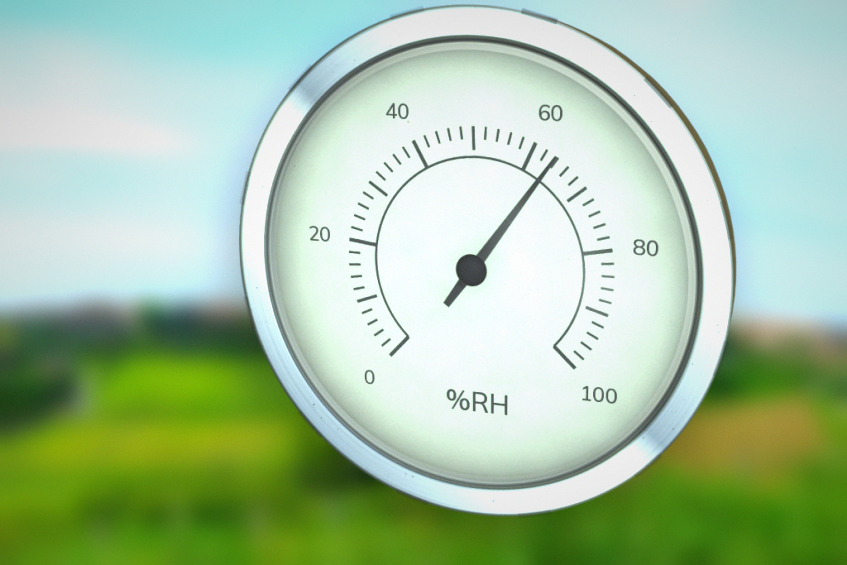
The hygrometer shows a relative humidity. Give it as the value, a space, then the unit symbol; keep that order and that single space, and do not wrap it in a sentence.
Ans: 64 %
